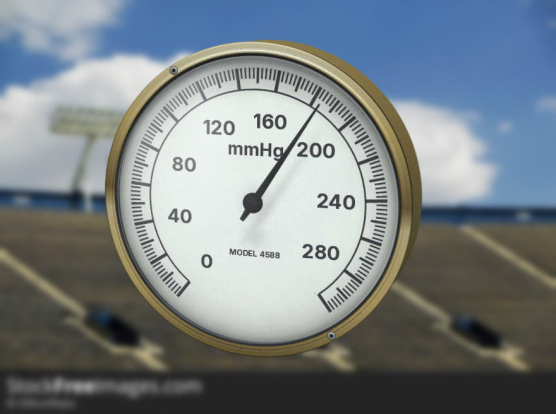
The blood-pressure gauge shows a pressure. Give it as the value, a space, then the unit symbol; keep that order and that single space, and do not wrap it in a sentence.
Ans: 184 mmHg
